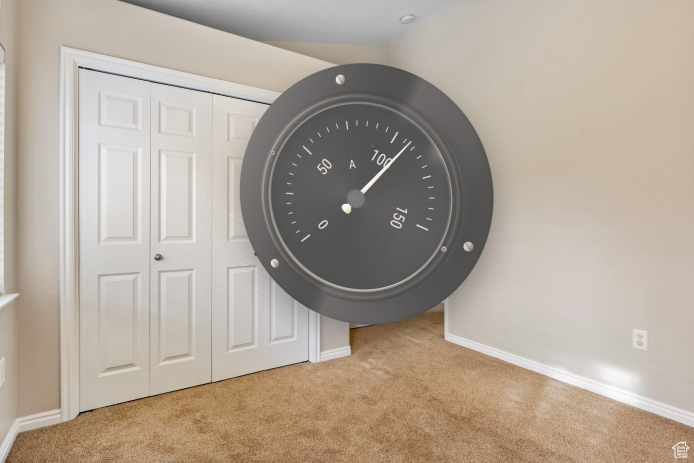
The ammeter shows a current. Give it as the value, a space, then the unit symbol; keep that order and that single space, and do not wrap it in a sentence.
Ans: 107.5 A
